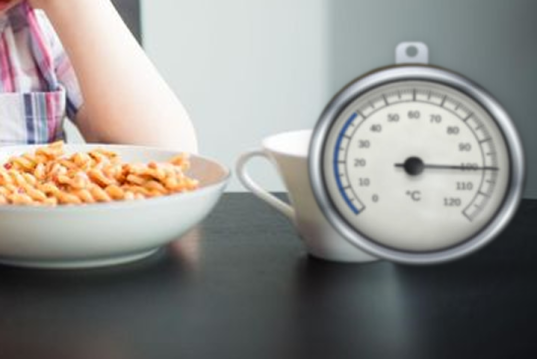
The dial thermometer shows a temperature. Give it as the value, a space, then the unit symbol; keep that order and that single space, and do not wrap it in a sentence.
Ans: 100 °C
